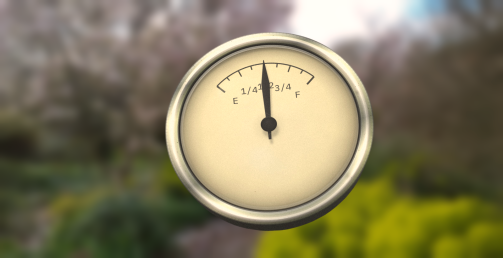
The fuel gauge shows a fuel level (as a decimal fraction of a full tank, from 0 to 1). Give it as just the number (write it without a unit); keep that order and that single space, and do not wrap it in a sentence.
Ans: 0.5
